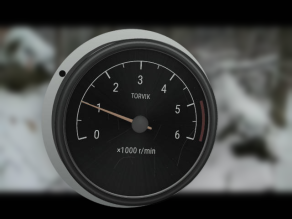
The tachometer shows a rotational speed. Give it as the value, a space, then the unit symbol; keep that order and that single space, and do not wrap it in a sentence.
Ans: 1000 rpm
